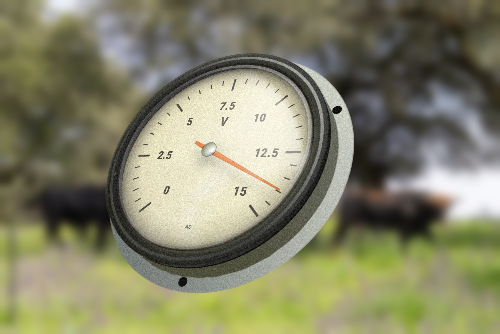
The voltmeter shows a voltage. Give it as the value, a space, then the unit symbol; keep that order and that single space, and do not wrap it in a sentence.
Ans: 14 V
